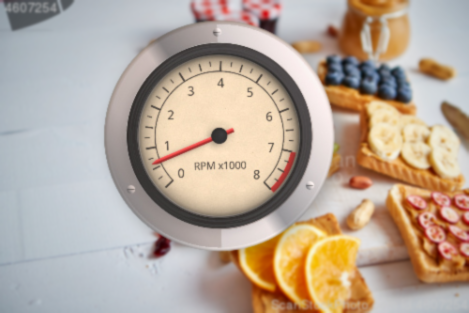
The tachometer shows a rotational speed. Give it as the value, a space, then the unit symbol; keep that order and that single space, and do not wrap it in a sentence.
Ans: 625 rpm
